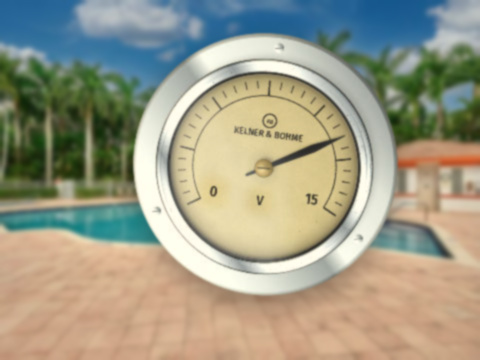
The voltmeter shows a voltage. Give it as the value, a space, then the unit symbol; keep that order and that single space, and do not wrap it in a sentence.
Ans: 11.5 V
